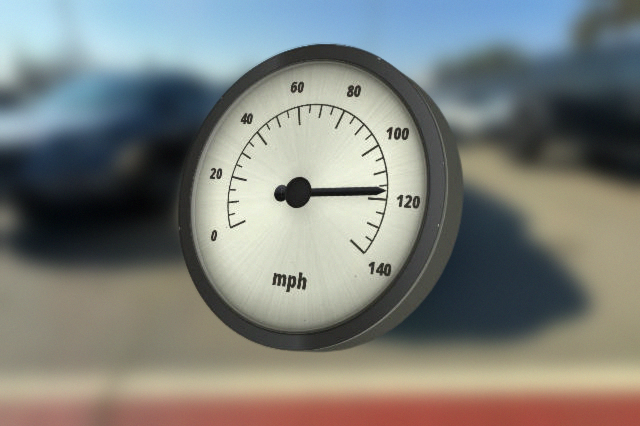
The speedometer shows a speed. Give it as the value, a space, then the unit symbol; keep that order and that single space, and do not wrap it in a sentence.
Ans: 117.5 mph
